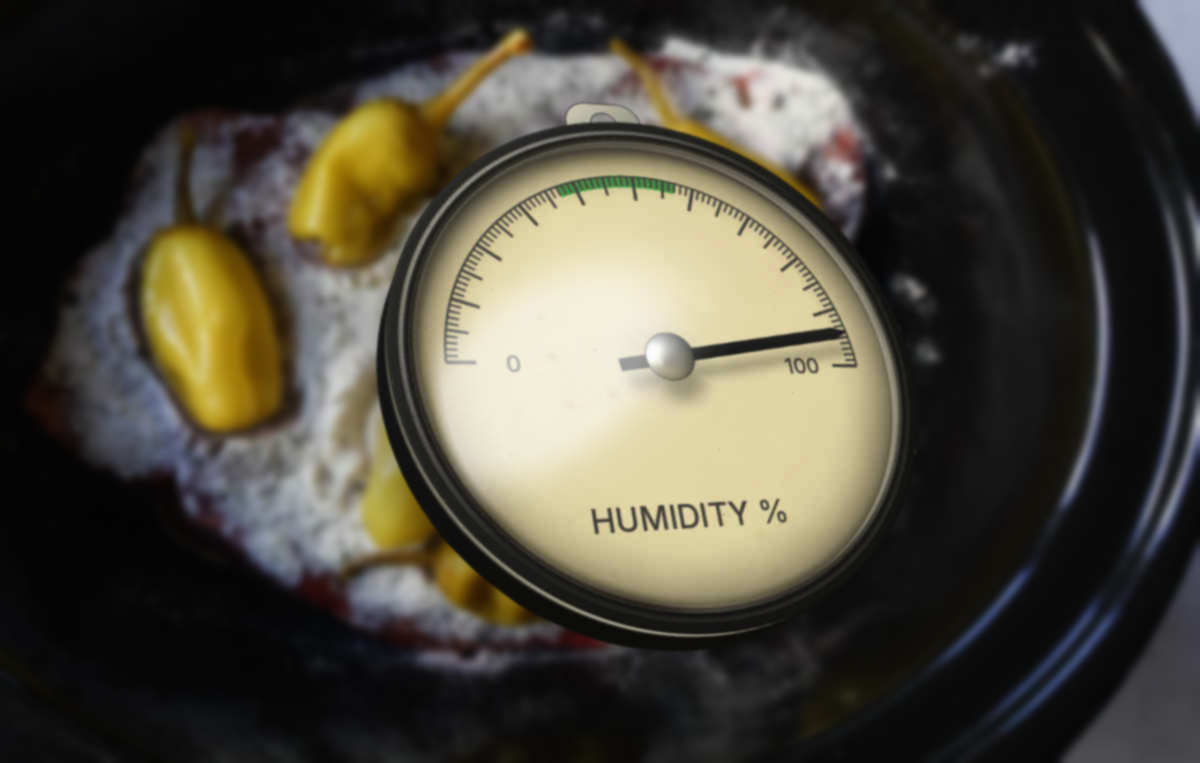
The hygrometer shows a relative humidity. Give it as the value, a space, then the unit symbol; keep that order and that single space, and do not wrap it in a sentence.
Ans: 95 %
